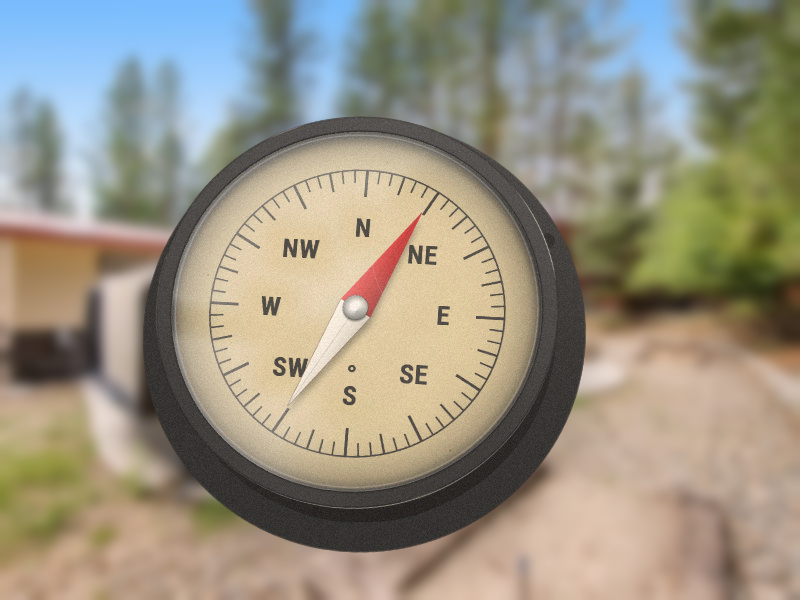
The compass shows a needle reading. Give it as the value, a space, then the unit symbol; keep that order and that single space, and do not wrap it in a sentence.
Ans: 30 °
